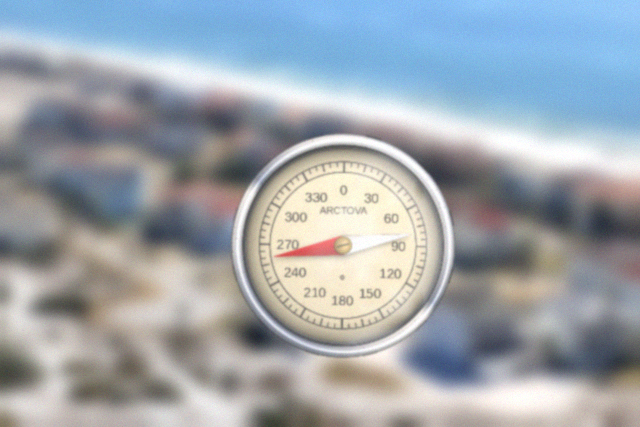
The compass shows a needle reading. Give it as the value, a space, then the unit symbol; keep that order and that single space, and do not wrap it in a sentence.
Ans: 260 °
